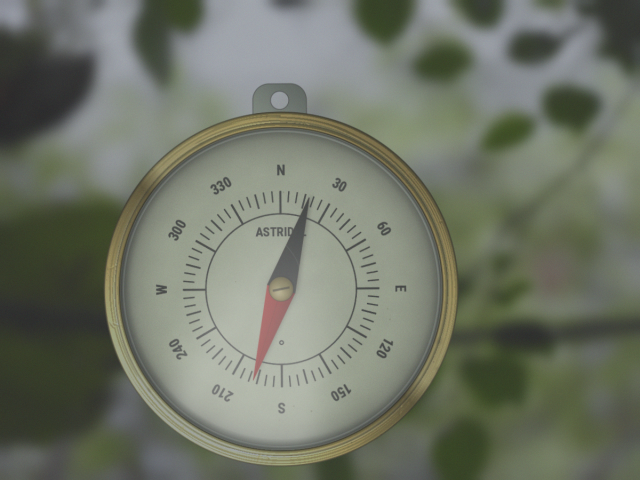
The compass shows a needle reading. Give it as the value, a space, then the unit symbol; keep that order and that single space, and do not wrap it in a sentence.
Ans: 197.5 °
